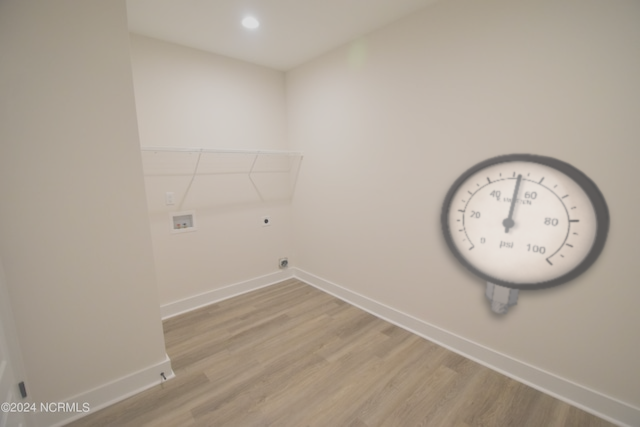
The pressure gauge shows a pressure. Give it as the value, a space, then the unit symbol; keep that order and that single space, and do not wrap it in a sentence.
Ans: 52.5 psi
